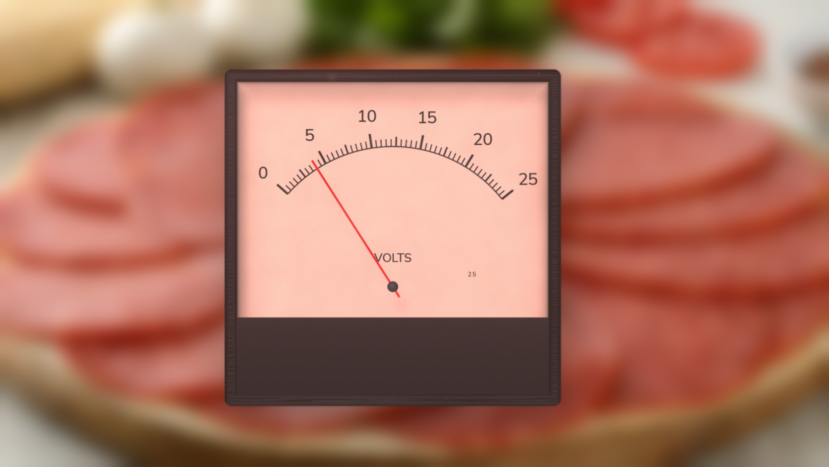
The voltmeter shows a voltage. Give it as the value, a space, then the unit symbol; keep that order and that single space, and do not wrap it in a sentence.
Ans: 4 V
